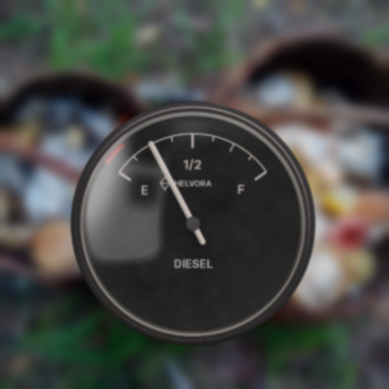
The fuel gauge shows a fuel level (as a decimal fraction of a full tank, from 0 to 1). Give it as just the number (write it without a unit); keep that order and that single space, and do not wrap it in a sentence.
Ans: 0.25
